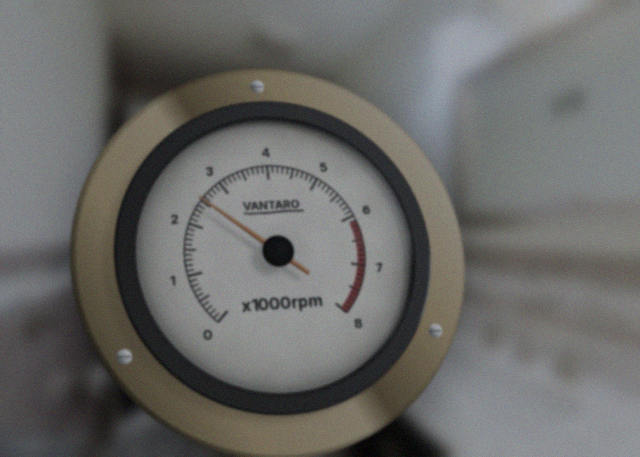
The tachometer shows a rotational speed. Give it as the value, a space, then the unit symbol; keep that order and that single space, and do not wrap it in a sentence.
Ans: 2500 rpm
